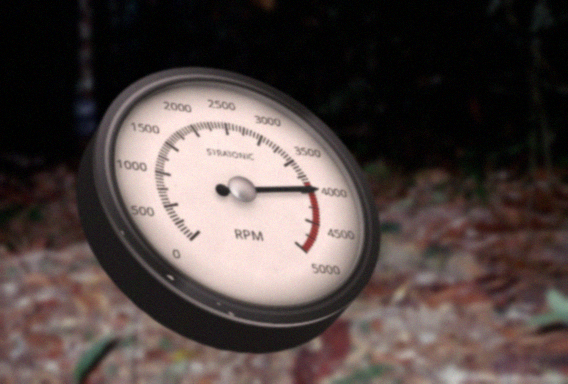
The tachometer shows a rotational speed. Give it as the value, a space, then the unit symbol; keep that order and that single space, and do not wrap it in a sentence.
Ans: 4000 rpm
